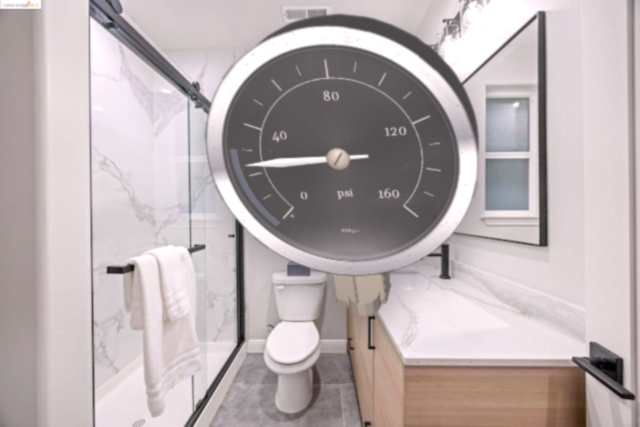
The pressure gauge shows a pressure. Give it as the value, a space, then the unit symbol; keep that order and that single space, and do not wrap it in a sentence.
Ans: 25 psi
